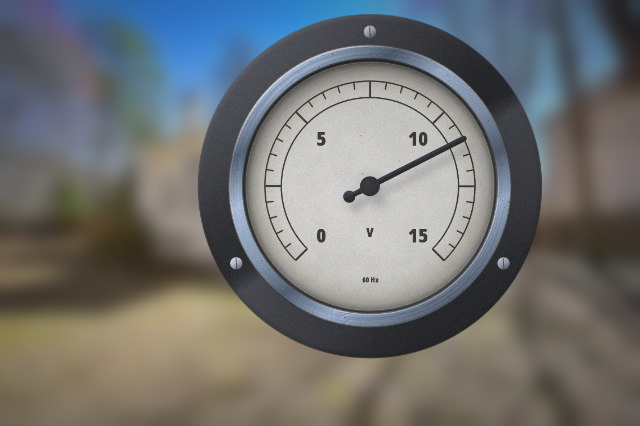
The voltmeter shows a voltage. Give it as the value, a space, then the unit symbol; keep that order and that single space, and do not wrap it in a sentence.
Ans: 11 V
